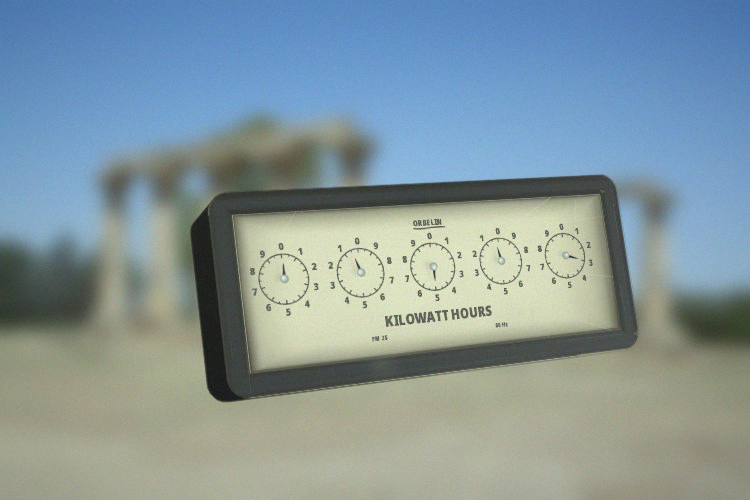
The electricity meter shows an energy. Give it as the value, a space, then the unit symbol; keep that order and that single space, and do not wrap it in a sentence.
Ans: 503 kWh
